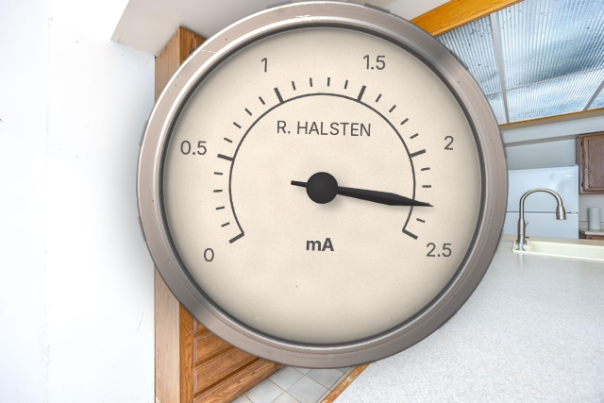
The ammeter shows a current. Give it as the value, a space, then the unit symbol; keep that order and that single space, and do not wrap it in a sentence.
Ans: 2.3 mA
